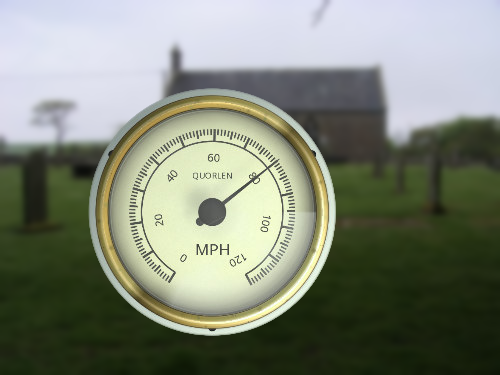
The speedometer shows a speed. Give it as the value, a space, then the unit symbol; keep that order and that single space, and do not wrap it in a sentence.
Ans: 80 mph
